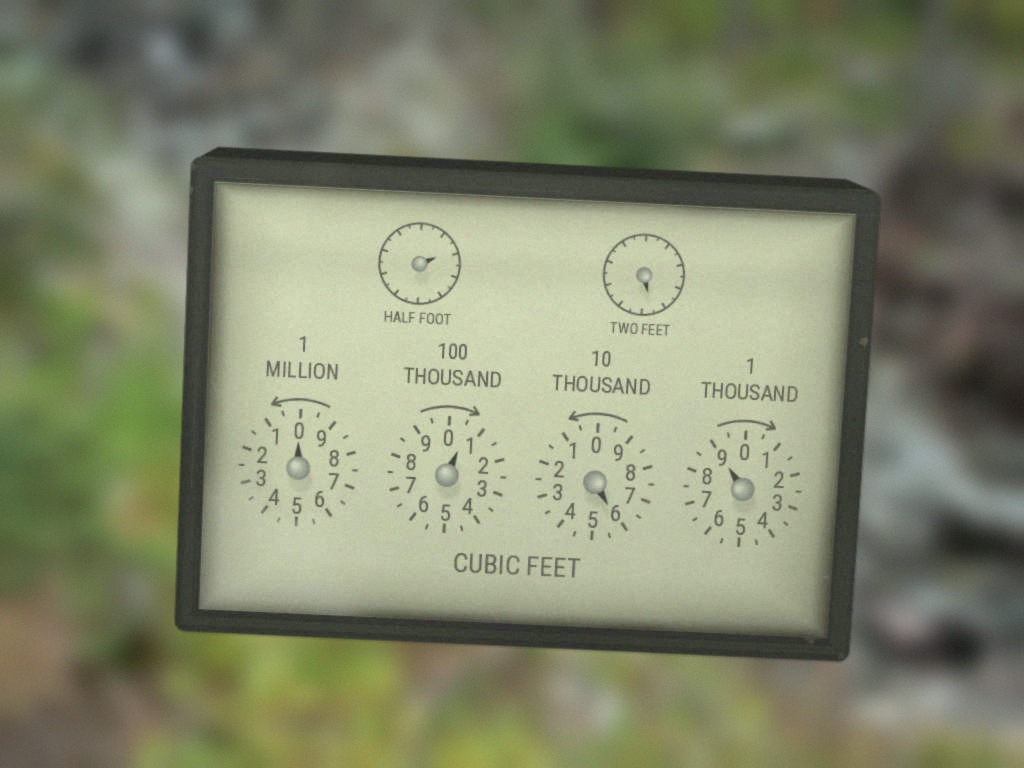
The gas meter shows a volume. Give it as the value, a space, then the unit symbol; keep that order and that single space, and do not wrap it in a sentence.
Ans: 5900 ft³
